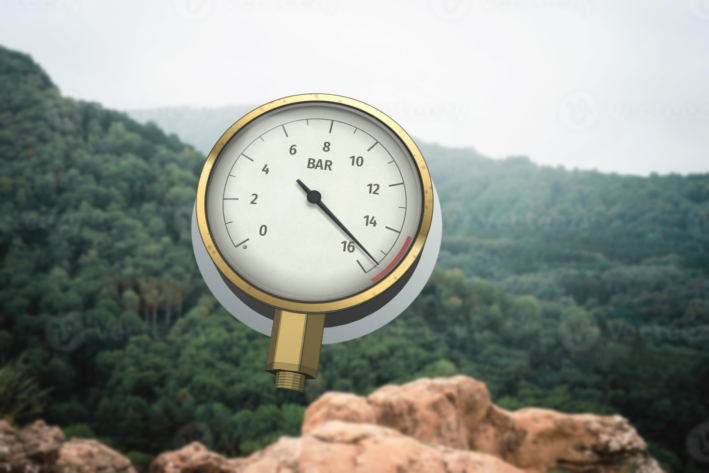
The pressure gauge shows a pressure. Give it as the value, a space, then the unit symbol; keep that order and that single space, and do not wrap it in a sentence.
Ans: 15.5 bar
